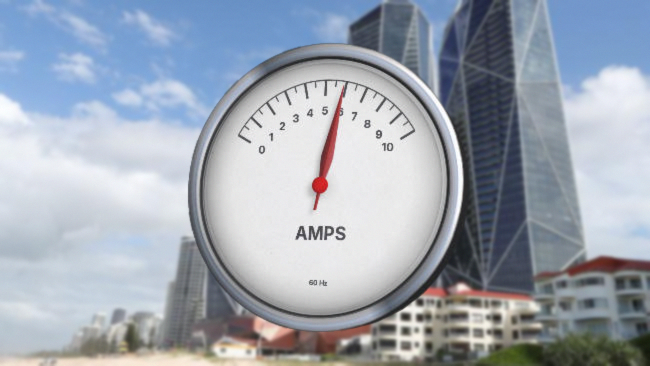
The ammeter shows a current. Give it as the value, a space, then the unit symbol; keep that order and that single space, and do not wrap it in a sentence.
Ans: 6 A
